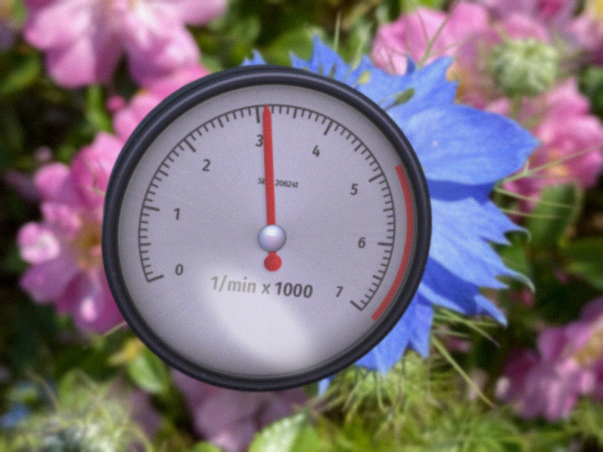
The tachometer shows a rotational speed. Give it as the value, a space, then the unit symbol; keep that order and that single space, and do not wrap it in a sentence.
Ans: 3100 rpm
